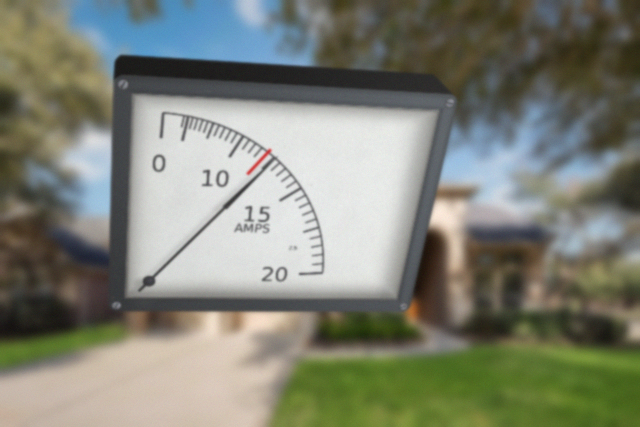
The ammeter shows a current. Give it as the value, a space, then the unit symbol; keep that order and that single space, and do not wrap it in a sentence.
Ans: 12.5 A
